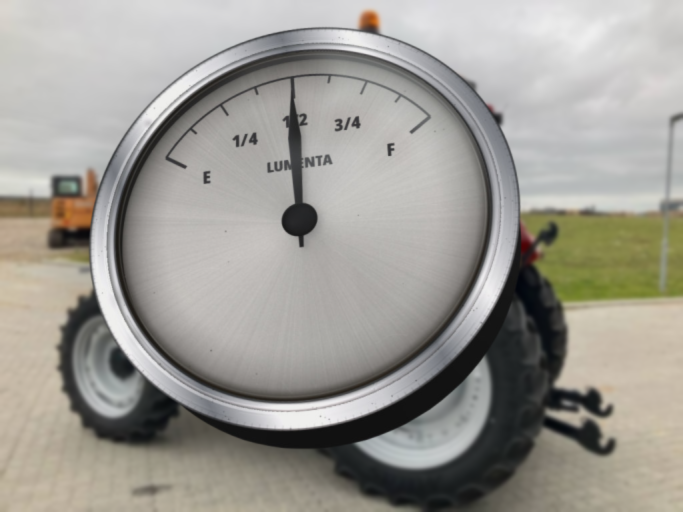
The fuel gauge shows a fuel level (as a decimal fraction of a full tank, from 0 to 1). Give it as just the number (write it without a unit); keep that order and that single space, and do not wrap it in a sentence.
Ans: 0.5
